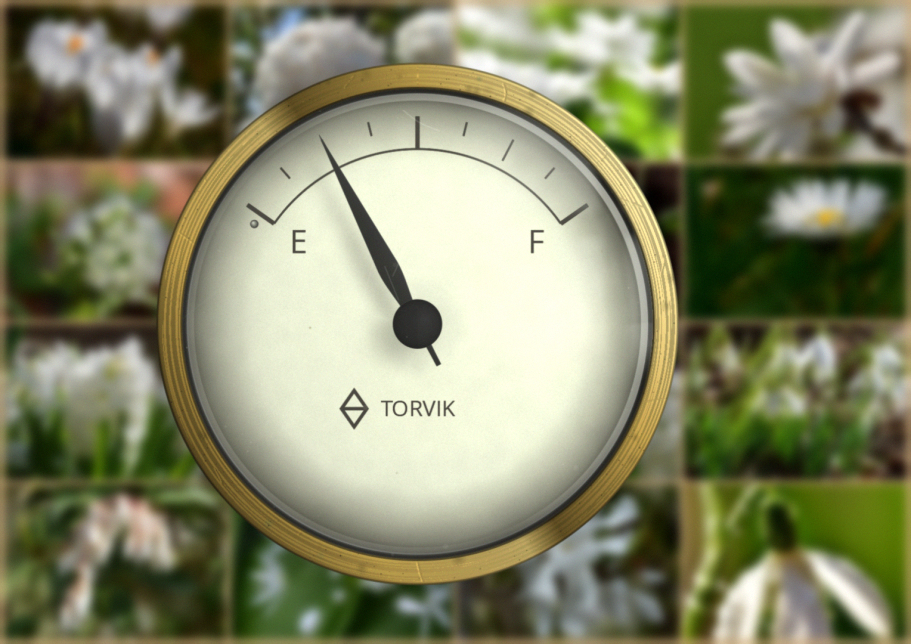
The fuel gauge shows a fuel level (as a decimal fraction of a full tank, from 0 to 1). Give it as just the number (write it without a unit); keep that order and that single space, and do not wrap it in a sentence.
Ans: 0.25
